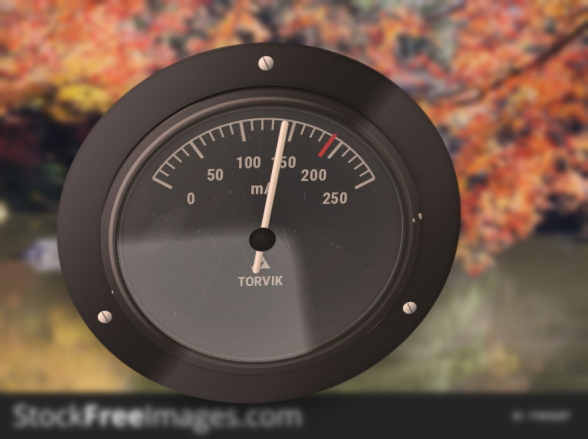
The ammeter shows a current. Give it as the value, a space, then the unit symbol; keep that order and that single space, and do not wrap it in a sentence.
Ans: 140 mA
